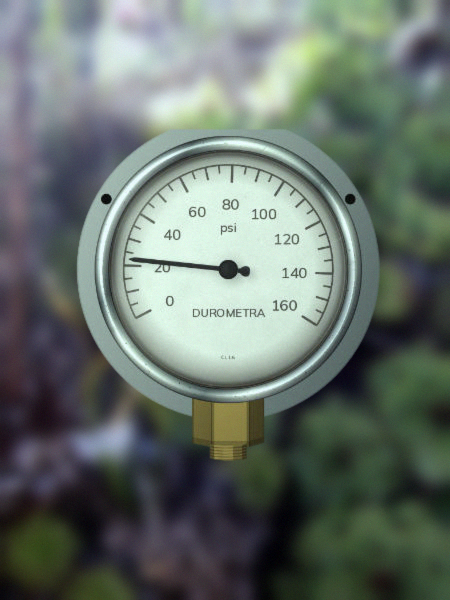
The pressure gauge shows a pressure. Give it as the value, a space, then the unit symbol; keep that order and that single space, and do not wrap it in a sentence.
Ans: 22.5 psi
